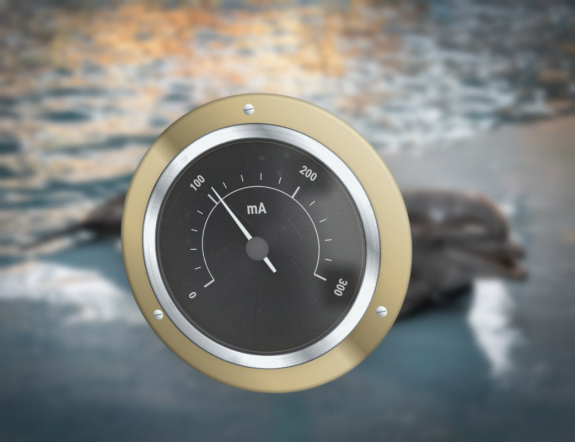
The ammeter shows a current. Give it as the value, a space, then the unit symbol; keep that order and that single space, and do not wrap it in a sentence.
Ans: 110 mA
